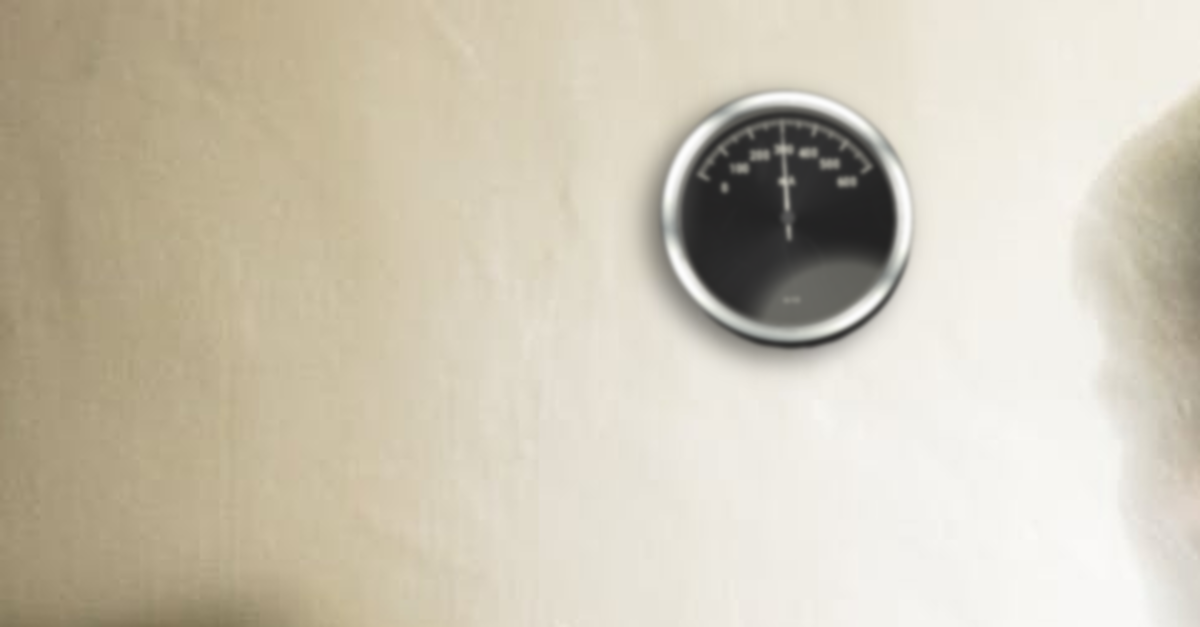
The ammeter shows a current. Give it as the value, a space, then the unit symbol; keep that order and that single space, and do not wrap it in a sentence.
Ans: 300 mA
